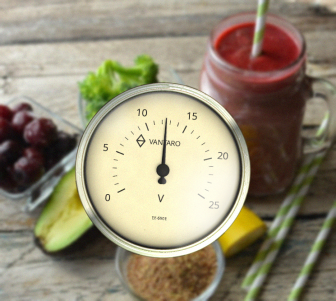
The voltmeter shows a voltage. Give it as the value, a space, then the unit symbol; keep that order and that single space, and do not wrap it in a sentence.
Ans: 12.5 V
